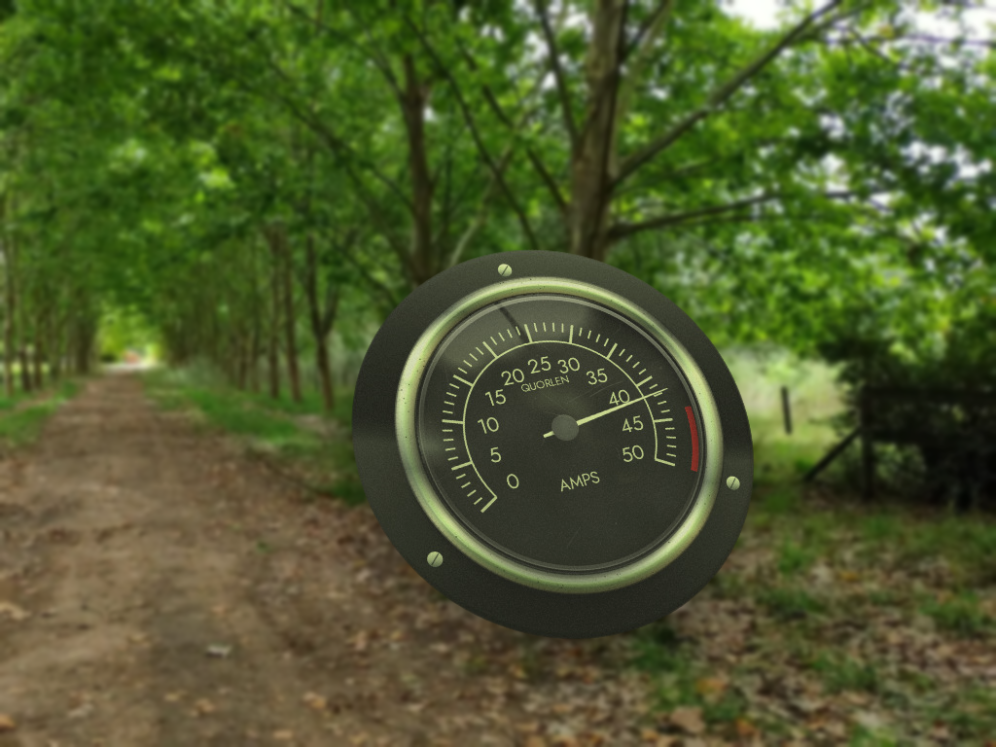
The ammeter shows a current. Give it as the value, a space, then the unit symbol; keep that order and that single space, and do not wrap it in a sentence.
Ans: 42 A
